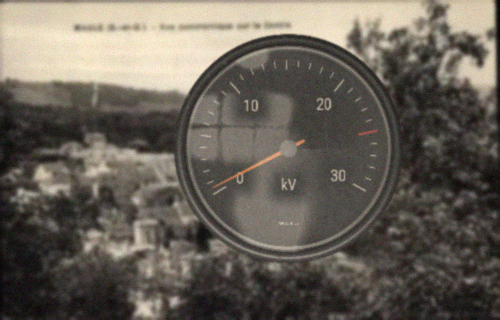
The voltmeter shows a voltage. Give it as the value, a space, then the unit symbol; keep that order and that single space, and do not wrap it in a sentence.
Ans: 0.5 kV
